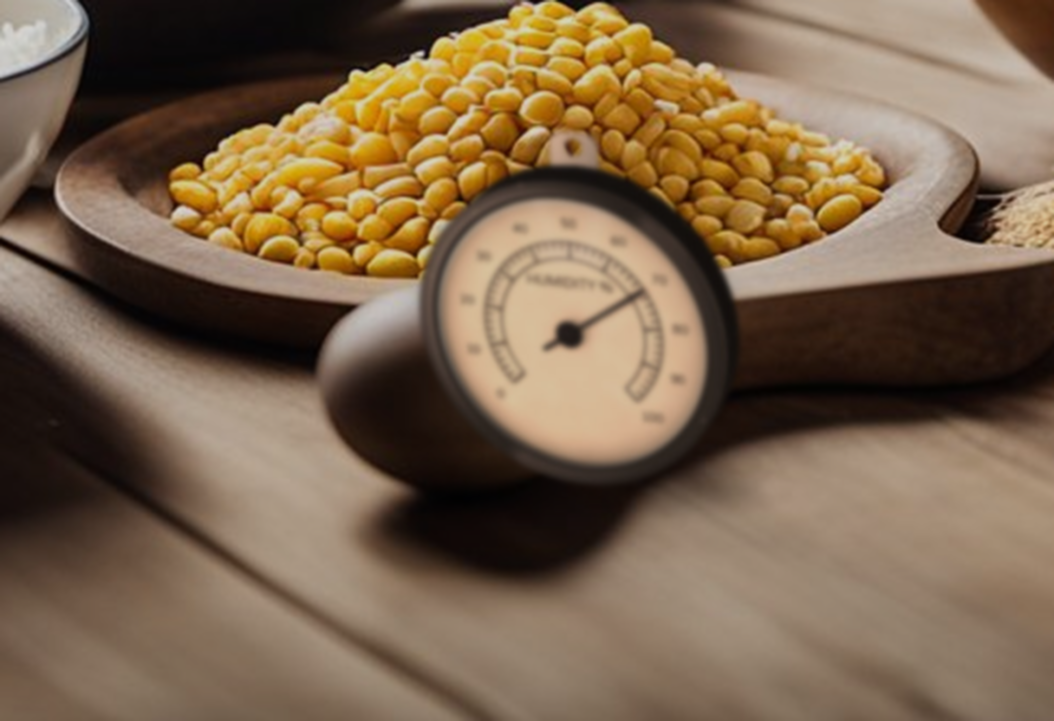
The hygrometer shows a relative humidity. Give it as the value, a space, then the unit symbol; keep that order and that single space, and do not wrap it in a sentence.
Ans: 70 %
